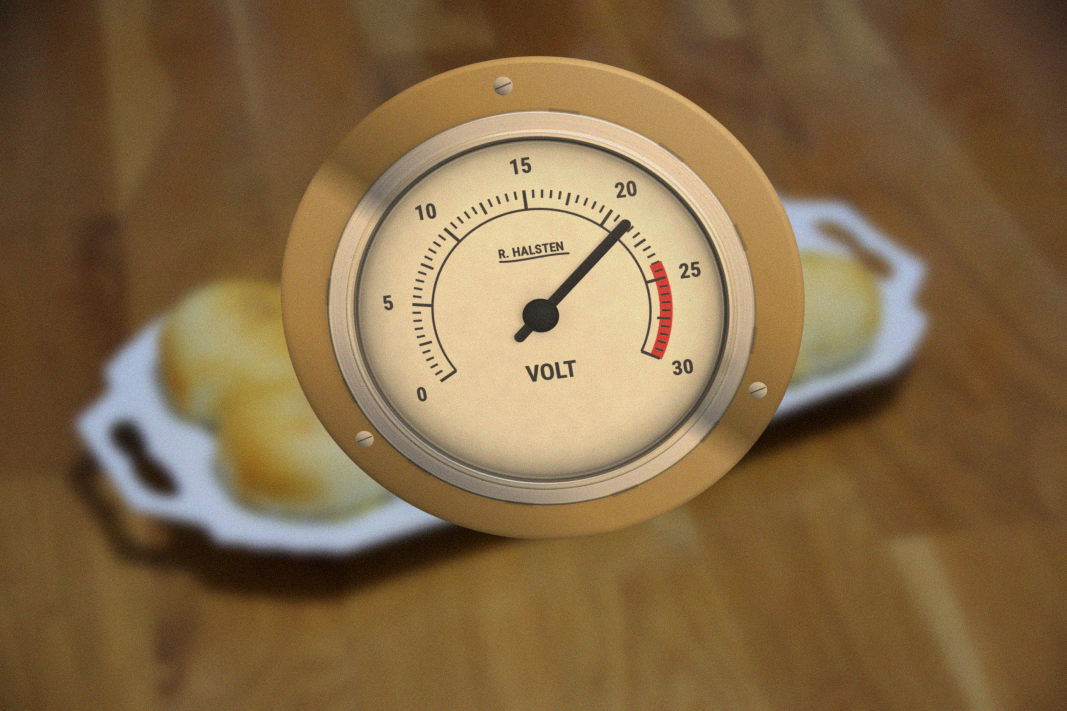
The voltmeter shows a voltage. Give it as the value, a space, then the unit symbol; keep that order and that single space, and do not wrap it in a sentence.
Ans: 21 V
